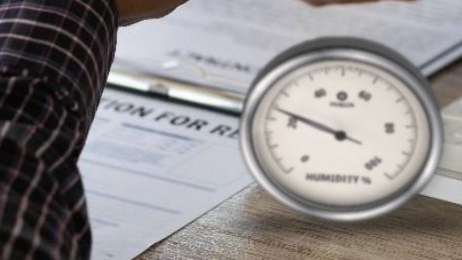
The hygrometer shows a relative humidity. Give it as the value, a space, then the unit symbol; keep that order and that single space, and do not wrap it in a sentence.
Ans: 25 %
